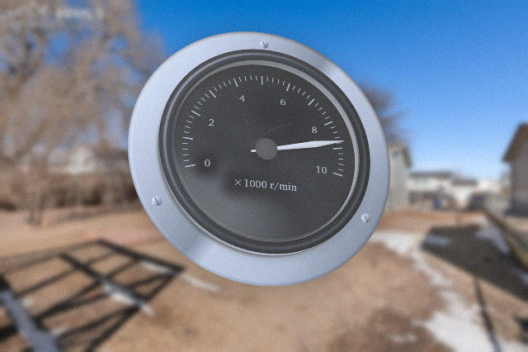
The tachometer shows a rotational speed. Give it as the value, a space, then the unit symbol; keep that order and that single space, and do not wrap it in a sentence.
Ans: 8800 rpm
